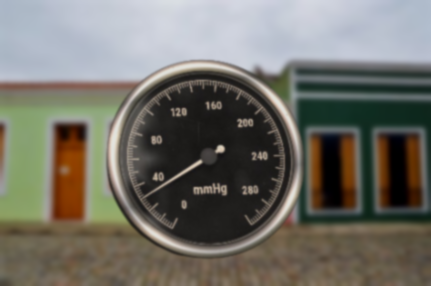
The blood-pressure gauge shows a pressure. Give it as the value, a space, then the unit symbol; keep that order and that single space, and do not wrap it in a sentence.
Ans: 30 mmHg
